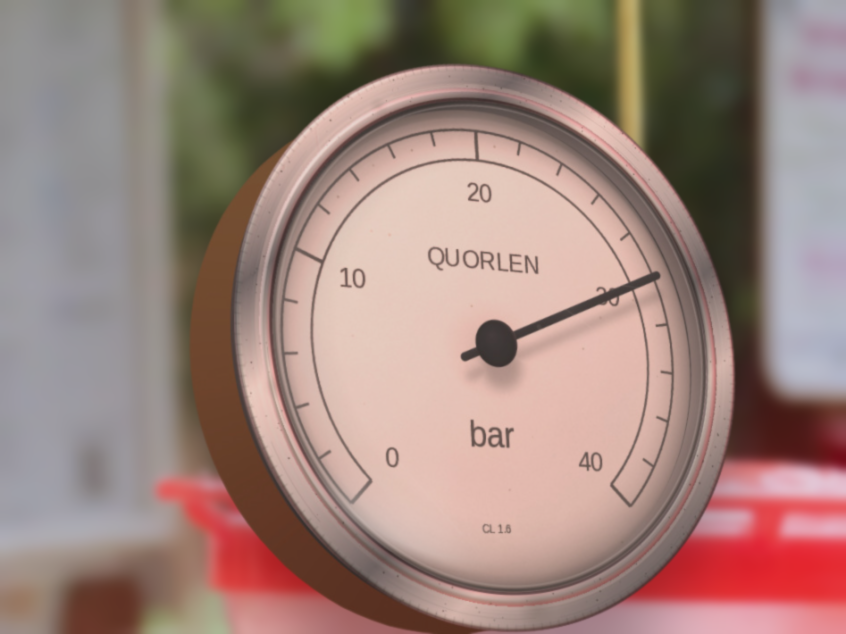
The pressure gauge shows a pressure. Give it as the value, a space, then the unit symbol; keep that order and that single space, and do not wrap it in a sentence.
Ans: 30 bar
